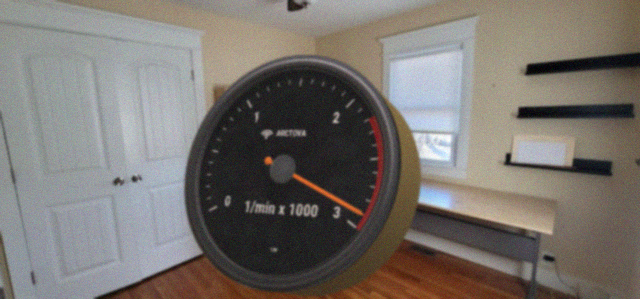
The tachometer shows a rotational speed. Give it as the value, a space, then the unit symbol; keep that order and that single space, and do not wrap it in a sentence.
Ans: 2900 rpm
